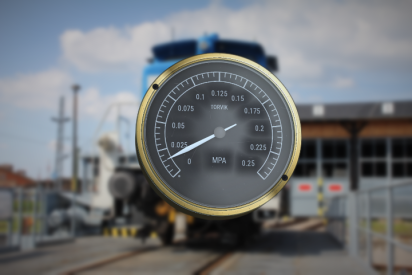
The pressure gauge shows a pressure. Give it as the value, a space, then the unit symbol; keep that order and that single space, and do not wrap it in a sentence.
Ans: 0.015 MPa
